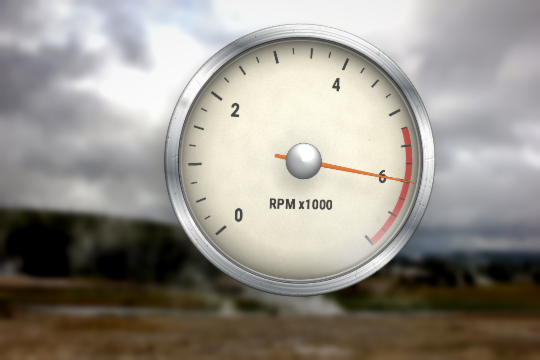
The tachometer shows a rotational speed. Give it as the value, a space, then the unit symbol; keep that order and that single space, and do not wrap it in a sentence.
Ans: 6000 rpm
